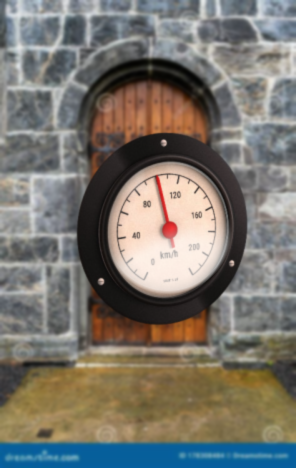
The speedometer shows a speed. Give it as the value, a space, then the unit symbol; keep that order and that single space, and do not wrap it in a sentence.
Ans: 100 km/h
